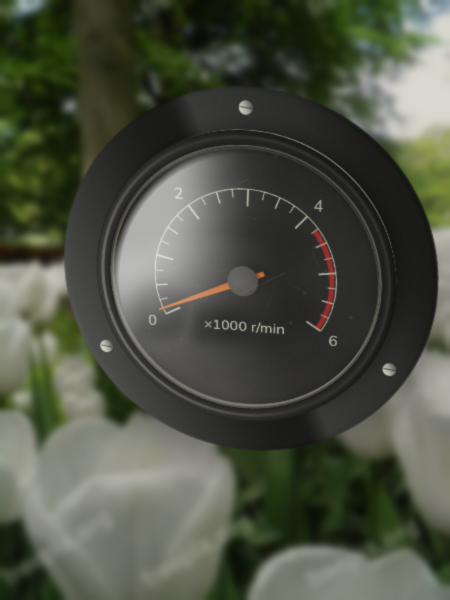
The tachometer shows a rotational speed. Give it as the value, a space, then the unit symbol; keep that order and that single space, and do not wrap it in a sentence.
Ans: 125 rpm
